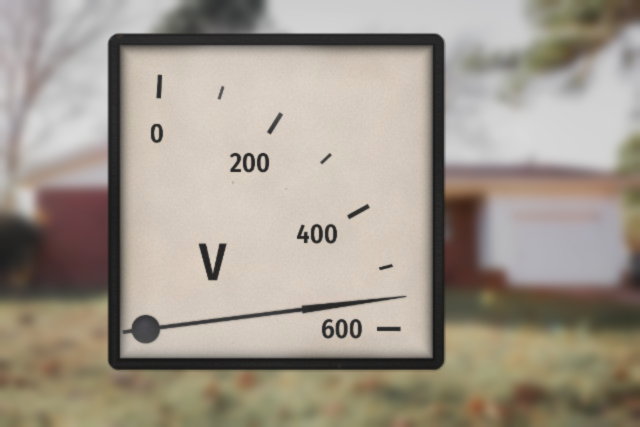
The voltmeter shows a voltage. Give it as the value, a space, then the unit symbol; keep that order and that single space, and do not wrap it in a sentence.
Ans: 550 V
